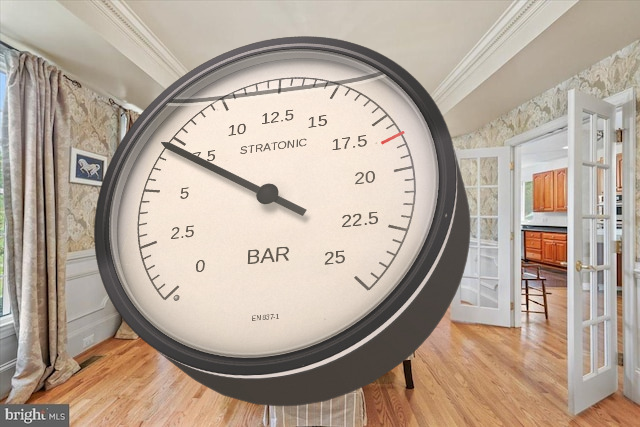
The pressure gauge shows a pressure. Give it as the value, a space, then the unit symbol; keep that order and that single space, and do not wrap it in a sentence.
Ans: 7 bar
